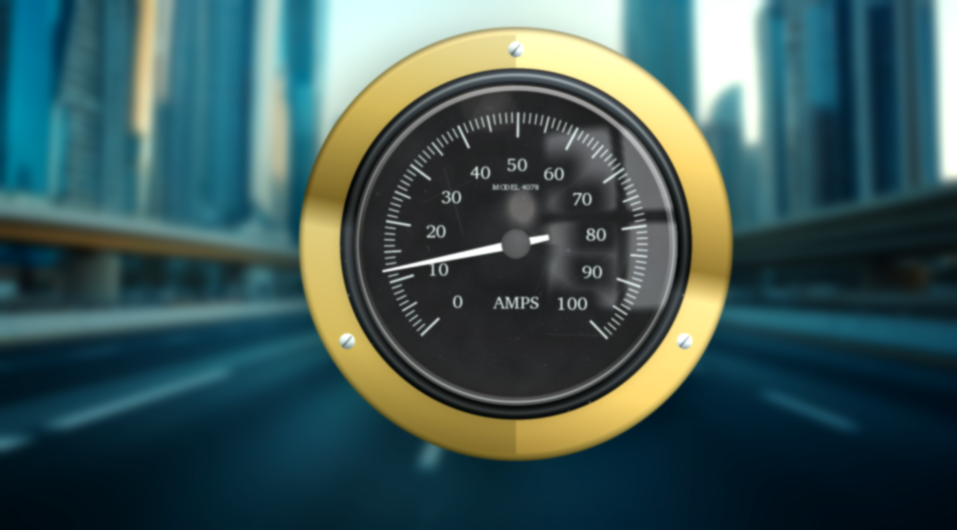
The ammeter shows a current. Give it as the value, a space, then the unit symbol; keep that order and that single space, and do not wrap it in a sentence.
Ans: 12 A
